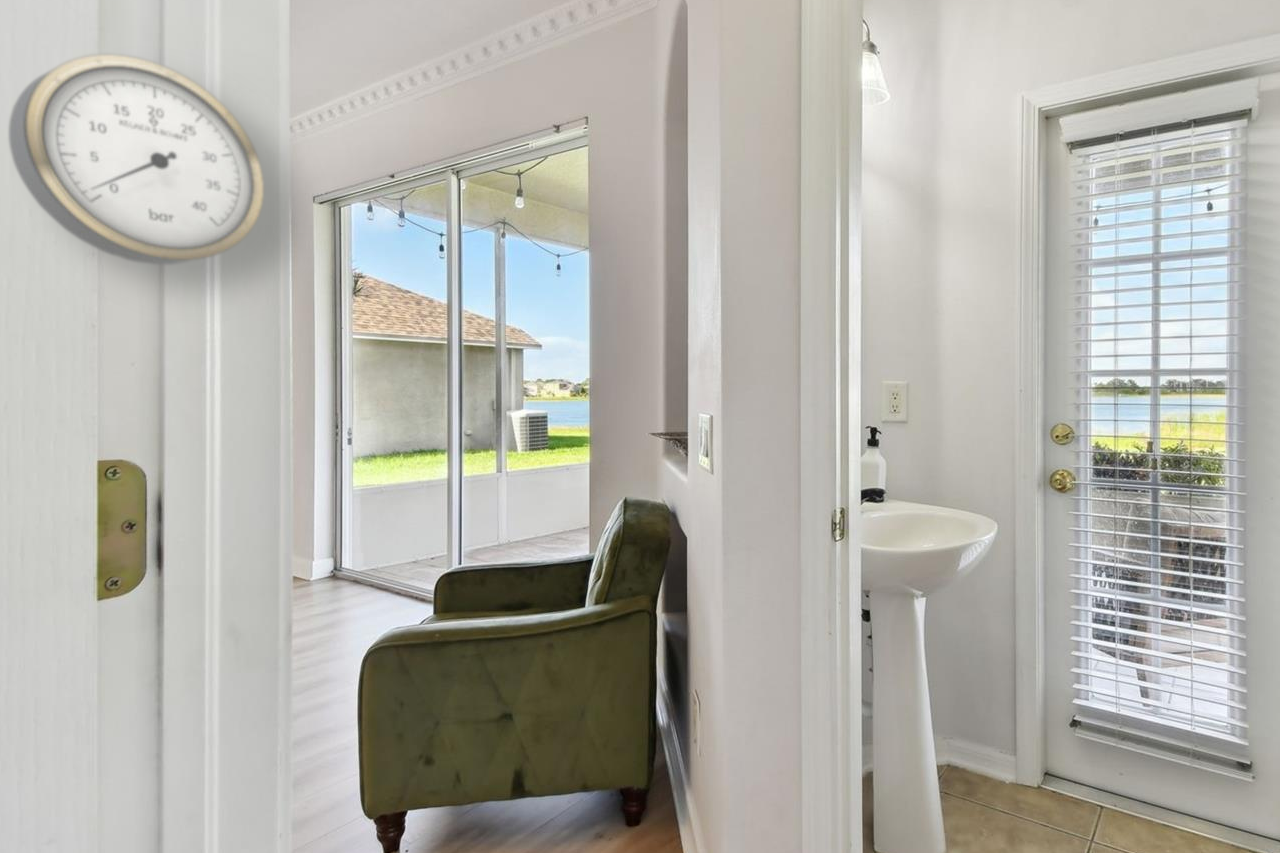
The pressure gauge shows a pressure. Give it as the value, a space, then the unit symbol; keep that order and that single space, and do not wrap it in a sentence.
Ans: 1 bar
